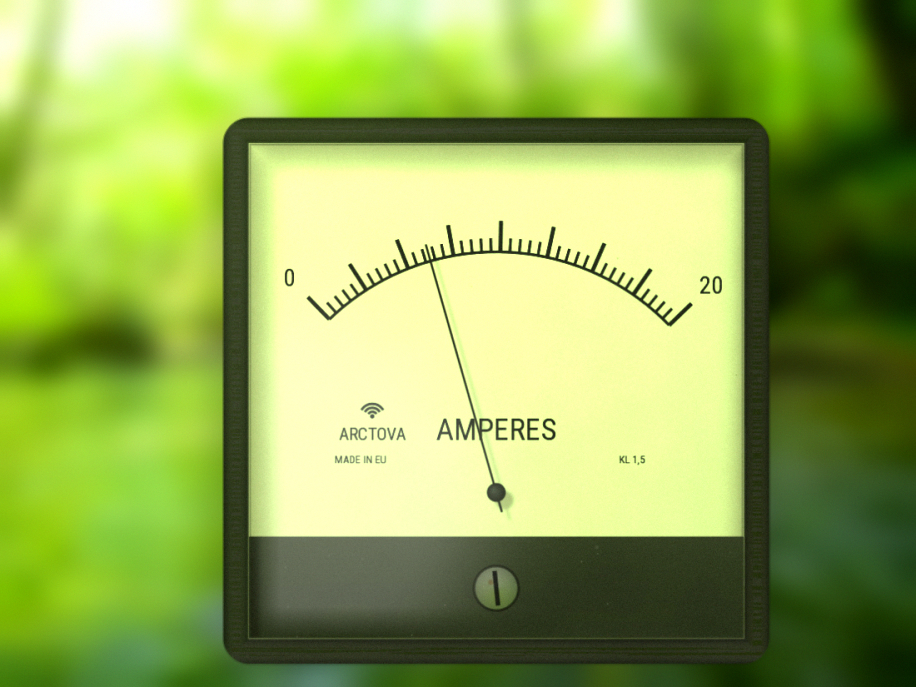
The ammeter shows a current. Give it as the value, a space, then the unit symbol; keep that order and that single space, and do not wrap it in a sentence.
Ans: 6.25 A
